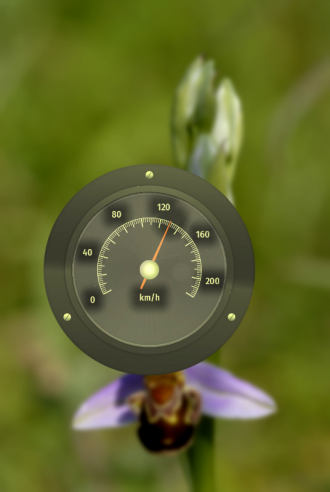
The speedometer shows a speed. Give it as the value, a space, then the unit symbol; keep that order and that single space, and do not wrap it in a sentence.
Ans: 130 km/h
